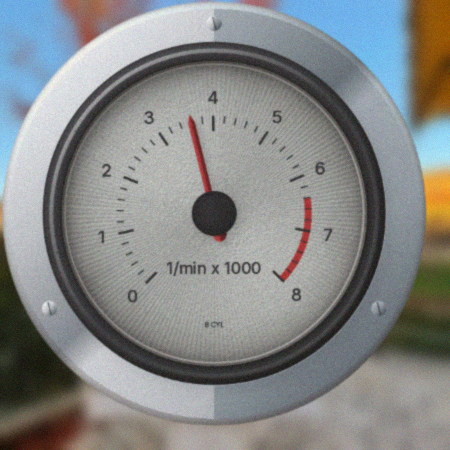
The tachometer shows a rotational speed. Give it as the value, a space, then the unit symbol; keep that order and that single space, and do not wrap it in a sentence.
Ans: 3600 rpm
